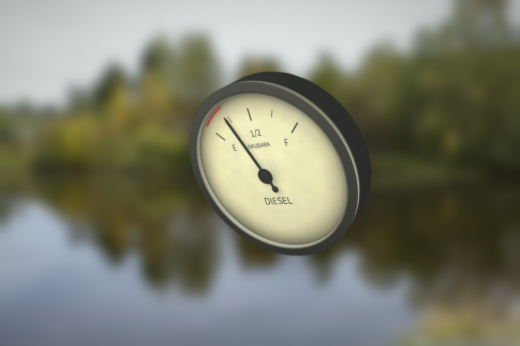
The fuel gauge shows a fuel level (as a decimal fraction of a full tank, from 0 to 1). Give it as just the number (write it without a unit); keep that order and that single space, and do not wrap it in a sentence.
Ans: 0.25
